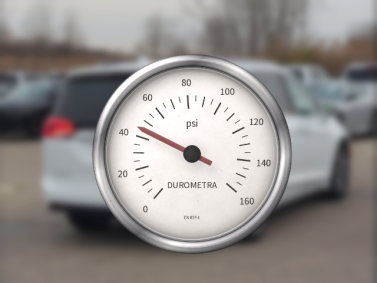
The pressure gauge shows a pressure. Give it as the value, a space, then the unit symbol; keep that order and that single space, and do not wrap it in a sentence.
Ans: 45 psi
